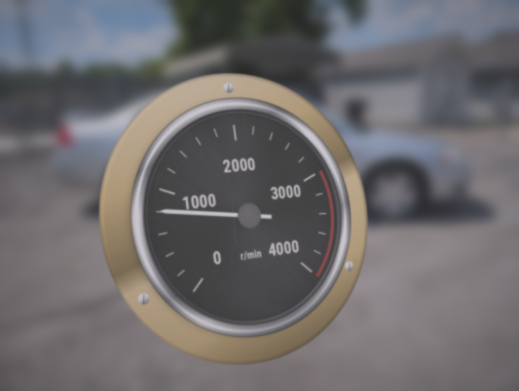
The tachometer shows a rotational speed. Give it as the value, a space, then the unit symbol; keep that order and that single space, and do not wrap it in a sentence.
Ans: 800 rpm
